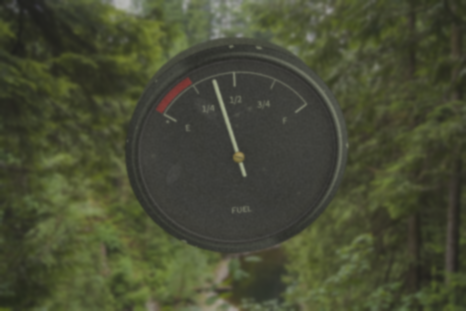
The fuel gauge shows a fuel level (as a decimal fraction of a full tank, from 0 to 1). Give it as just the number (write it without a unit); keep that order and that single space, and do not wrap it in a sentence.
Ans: 0.375
